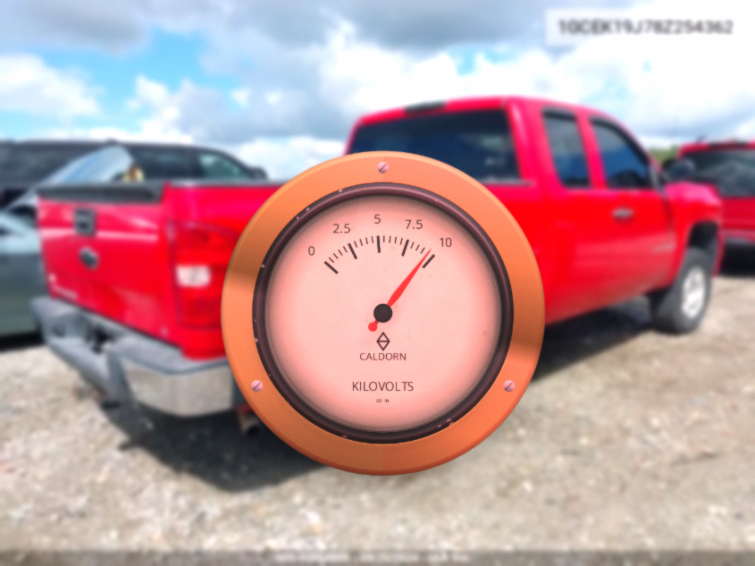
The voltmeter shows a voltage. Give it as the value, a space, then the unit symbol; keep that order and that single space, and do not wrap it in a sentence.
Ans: 9.5 kV
